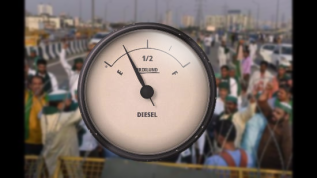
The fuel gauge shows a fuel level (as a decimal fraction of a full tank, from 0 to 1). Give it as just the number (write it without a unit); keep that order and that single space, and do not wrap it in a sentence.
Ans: 0.25
